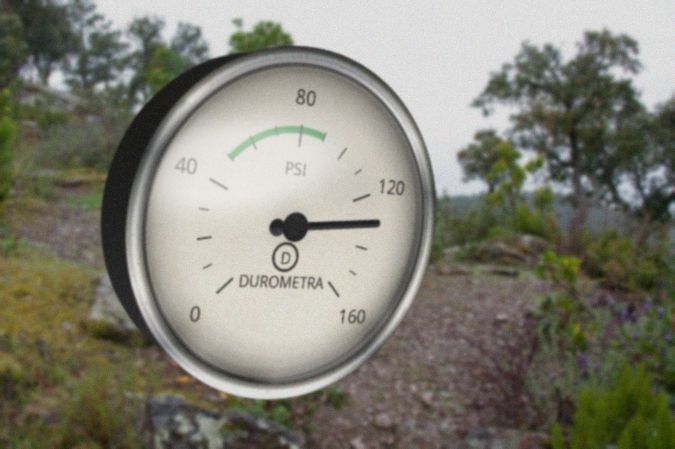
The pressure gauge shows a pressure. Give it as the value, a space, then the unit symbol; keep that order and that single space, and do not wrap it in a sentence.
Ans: 130 psi
